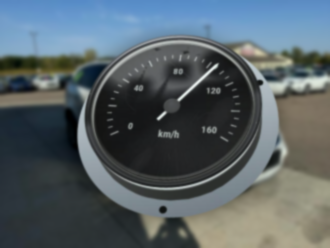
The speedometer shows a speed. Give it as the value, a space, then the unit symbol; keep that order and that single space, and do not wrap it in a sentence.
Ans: 105 km/h
